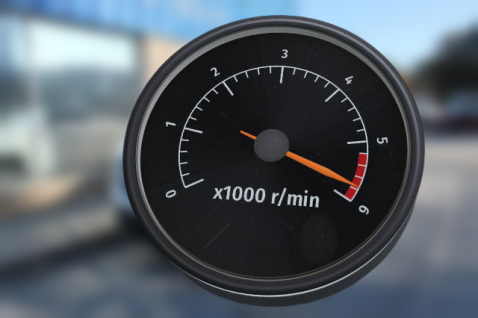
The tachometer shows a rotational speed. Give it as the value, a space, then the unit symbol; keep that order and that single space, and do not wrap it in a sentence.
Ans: 5800 rpm
